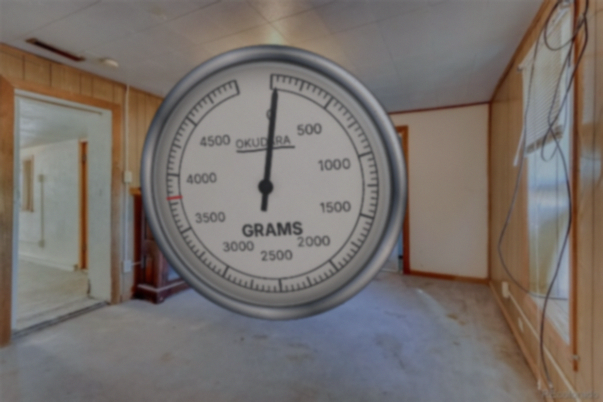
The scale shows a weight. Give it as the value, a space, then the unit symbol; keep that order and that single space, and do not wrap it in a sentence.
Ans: 50 g
